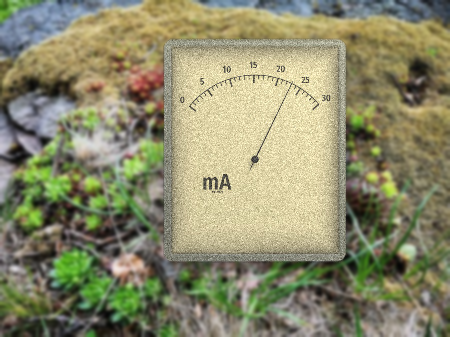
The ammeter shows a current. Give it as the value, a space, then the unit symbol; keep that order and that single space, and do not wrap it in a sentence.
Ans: 23 mA
